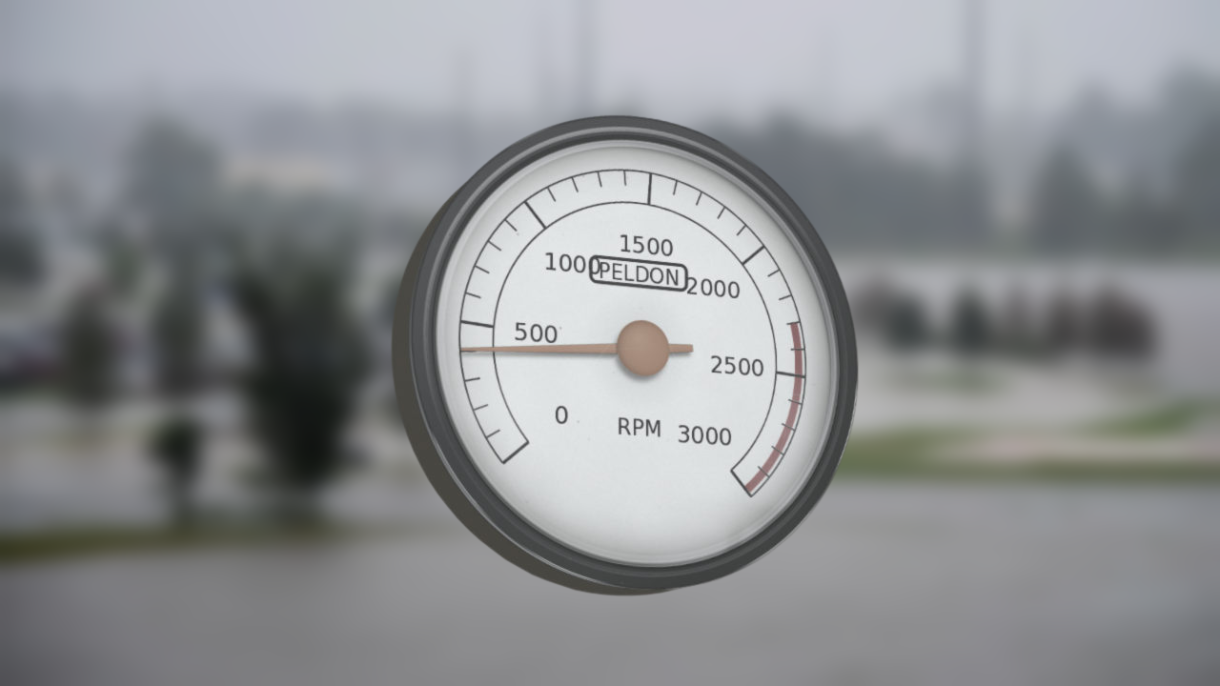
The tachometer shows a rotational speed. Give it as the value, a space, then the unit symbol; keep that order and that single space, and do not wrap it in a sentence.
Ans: 400 rpm
